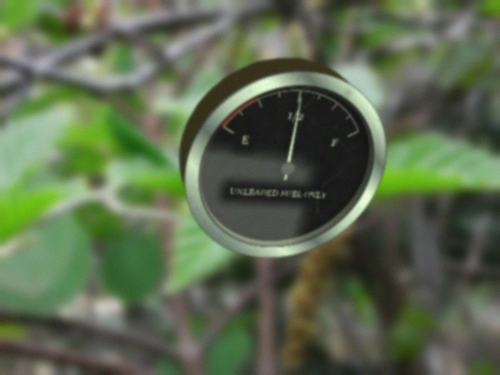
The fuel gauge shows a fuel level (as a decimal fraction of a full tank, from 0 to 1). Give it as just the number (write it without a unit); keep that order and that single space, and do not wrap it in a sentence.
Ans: 0.5
